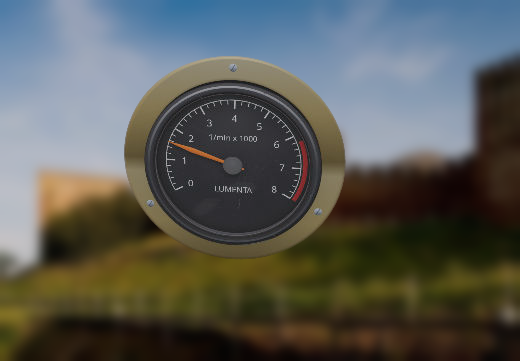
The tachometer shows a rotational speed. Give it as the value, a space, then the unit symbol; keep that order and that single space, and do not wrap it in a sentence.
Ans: 1600 rpm
